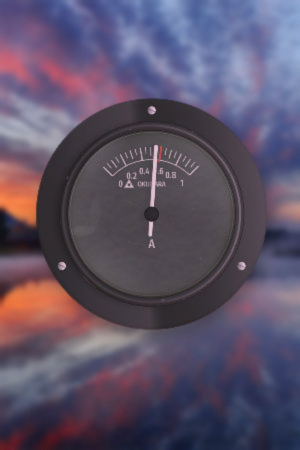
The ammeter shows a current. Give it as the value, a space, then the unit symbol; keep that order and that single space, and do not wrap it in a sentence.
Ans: 0.55 A
